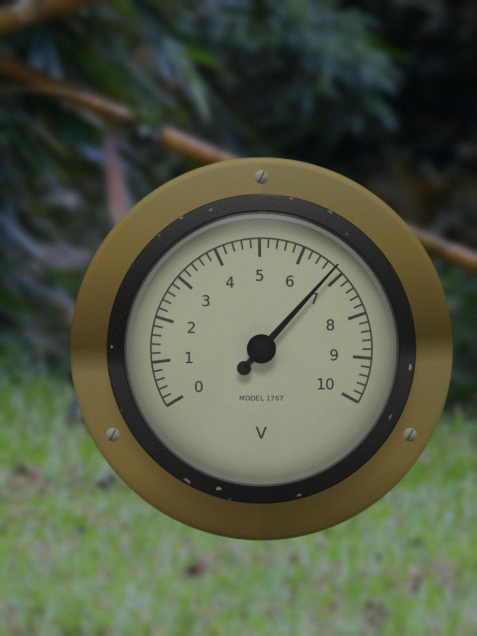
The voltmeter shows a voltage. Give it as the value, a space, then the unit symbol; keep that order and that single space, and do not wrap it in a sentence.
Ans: 6.8 V
